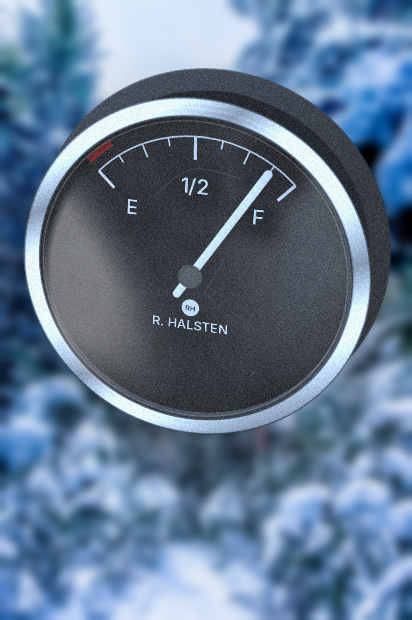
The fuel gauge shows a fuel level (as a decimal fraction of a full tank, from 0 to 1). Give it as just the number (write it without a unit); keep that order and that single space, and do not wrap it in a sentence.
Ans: 0.875
